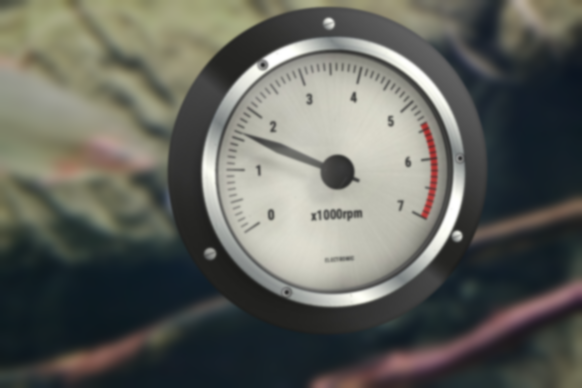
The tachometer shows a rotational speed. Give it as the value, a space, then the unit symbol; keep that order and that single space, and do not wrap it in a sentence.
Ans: 1600 rpm
